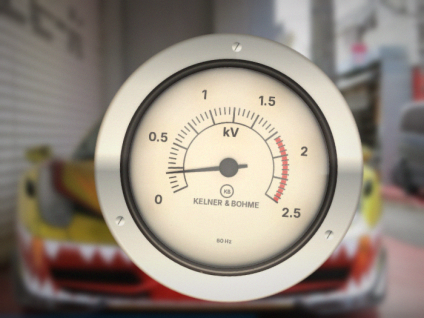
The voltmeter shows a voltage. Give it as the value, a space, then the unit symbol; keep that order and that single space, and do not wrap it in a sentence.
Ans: 0.2 kV
